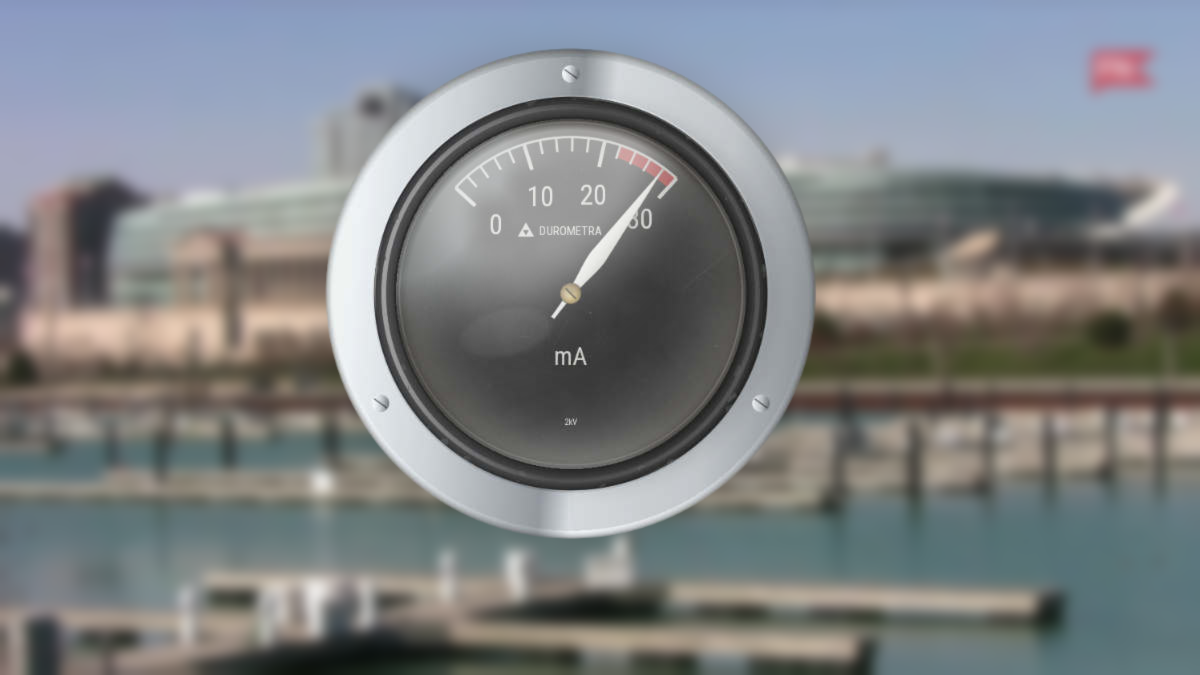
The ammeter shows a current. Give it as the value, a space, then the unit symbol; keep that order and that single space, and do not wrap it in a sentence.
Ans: 28 mA
